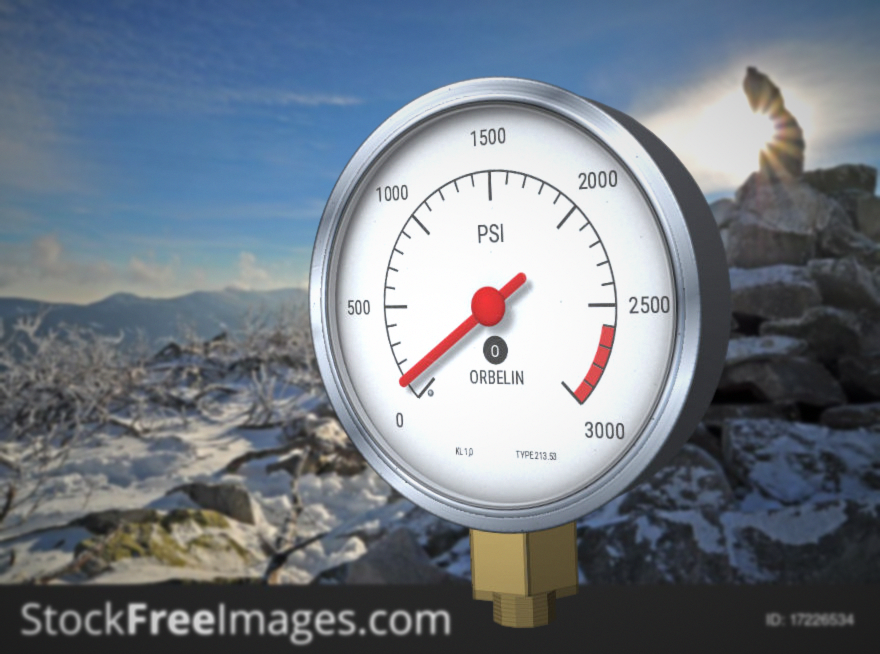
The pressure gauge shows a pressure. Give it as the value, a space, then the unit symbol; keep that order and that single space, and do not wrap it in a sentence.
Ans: 100 psi
